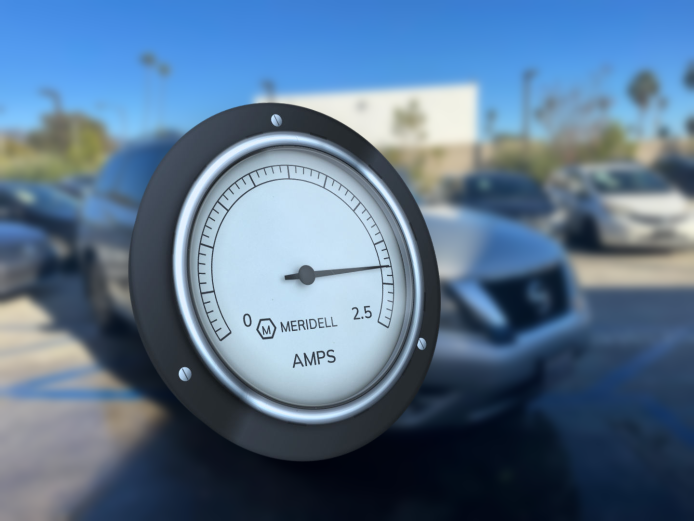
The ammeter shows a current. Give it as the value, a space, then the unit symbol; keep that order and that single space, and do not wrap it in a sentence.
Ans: 2.15 A
